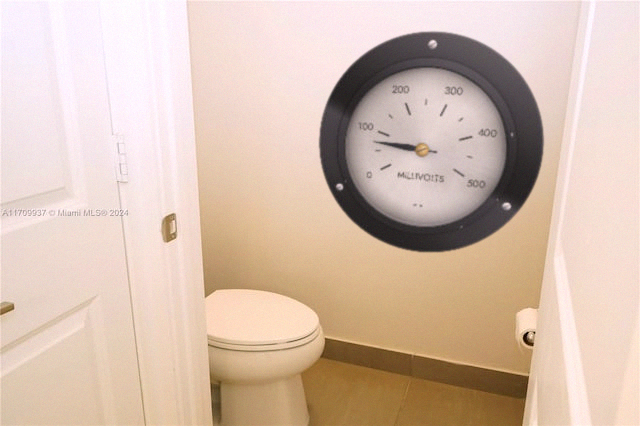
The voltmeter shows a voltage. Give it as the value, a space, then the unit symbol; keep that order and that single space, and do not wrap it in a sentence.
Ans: 75 mV
